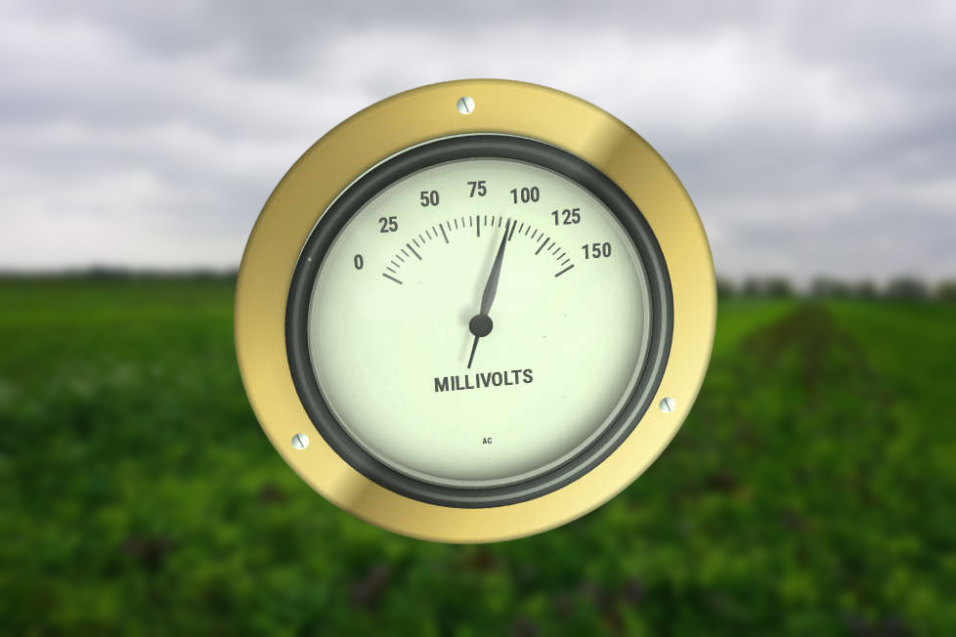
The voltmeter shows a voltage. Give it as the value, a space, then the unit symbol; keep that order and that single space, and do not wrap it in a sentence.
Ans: 95 mV
